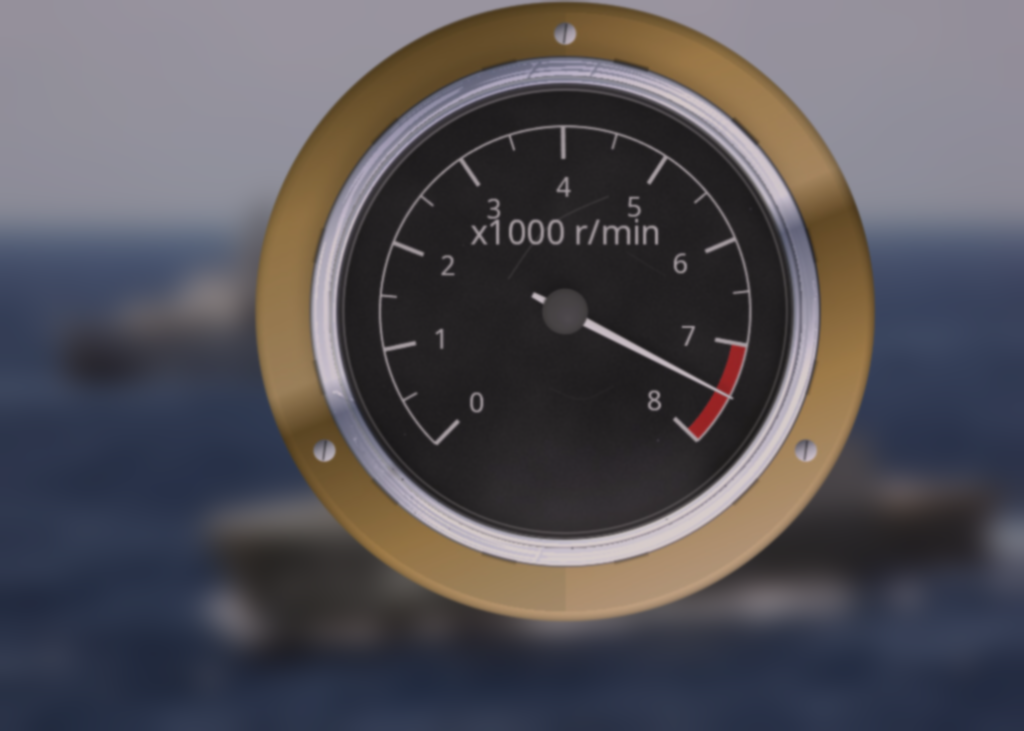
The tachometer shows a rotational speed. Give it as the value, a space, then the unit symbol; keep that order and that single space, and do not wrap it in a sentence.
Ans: 7500 rpm
